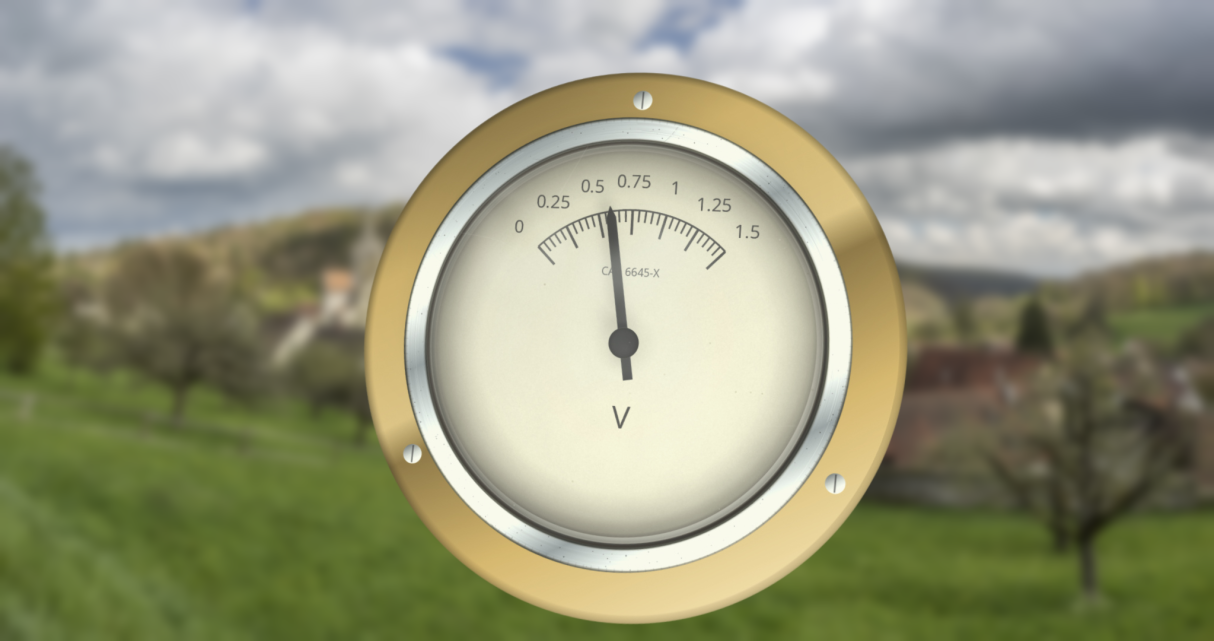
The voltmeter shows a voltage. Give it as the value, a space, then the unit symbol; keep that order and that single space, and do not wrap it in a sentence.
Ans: 0.6 V
